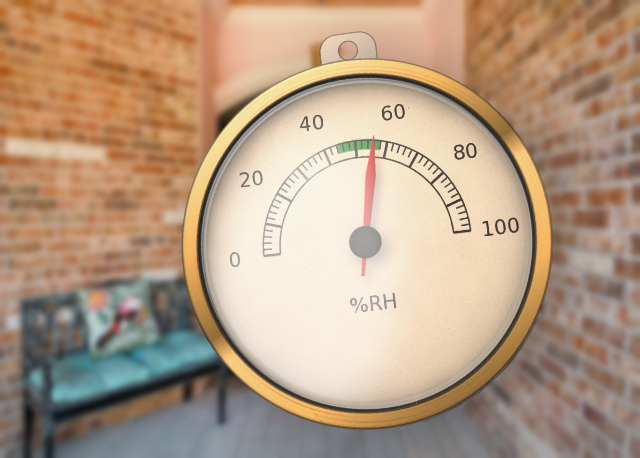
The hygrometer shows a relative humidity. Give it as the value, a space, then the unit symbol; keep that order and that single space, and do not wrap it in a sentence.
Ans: 56 %
